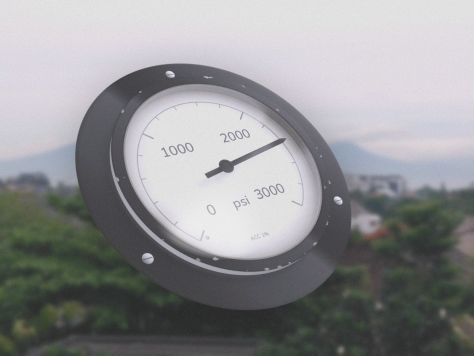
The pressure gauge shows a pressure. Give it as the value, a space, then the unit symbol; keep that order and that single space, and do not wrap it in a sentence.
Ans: 2400 psi
